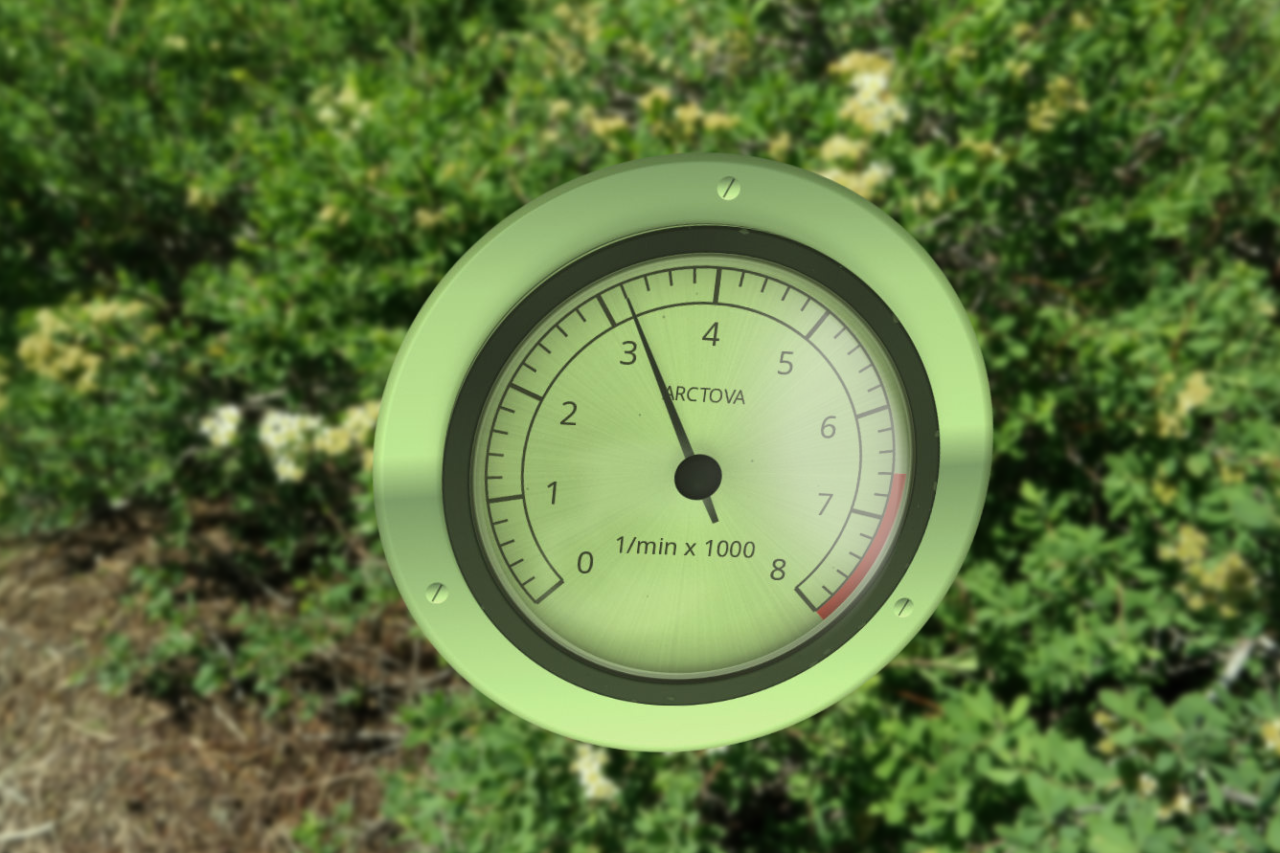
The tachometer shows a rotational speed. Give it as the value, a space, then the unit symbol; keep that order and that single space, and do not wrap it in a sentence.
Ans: 3200 rpm
